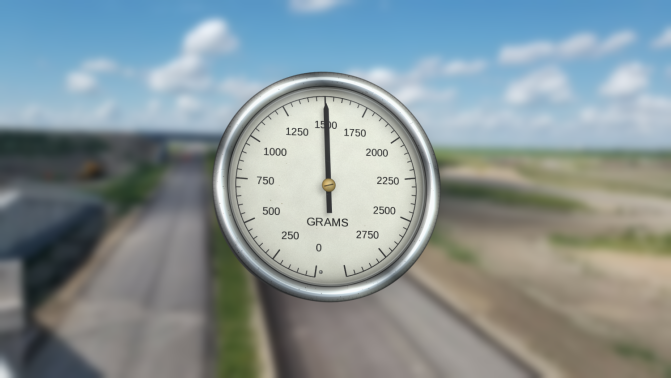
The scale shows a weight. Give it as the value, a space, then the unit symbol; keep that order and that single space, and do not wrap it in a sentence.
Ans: 1500 g
